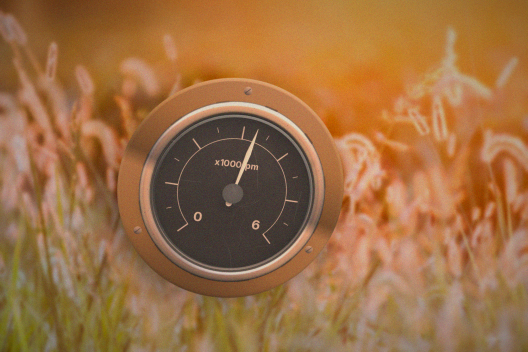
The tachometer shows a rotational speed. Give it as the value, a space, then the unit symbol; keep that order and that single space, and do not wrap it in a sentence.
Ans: 3250 rpm
